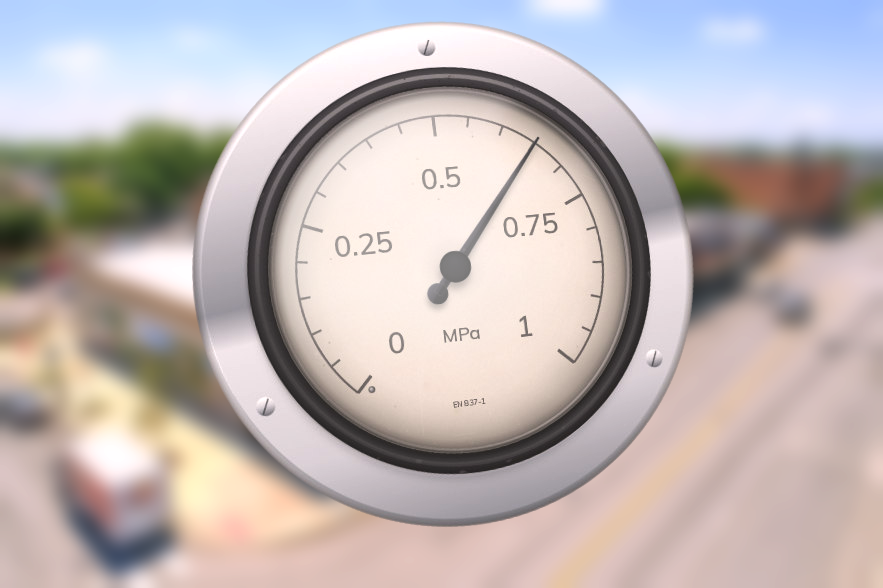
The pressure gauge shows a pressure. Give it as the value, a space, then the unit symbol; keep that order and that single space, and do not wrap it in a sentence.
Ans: 0.65 MPa
